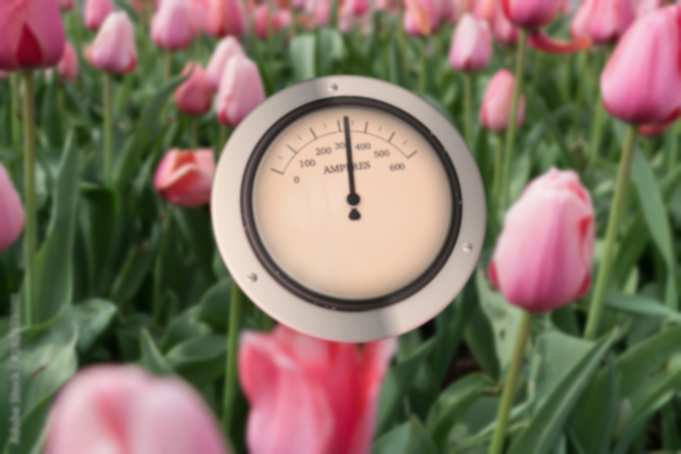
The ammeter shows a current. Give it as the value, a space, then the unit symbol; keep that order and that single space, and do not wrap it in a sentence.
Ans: 325 A
